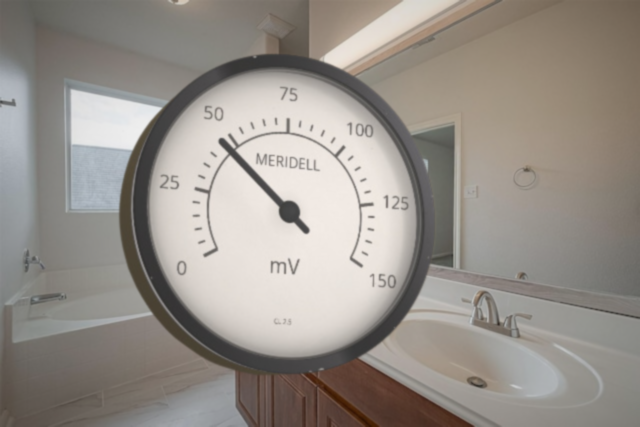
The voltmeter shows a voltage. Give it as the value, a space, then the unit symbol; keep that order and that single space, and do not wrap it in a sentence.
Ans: 45 mV
